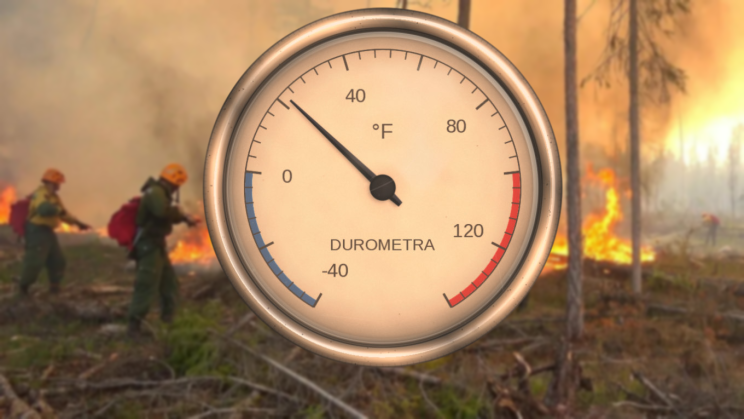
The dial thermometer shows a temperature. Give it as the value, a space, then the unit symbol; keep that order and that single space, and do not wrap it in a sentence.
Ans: 22 °F
